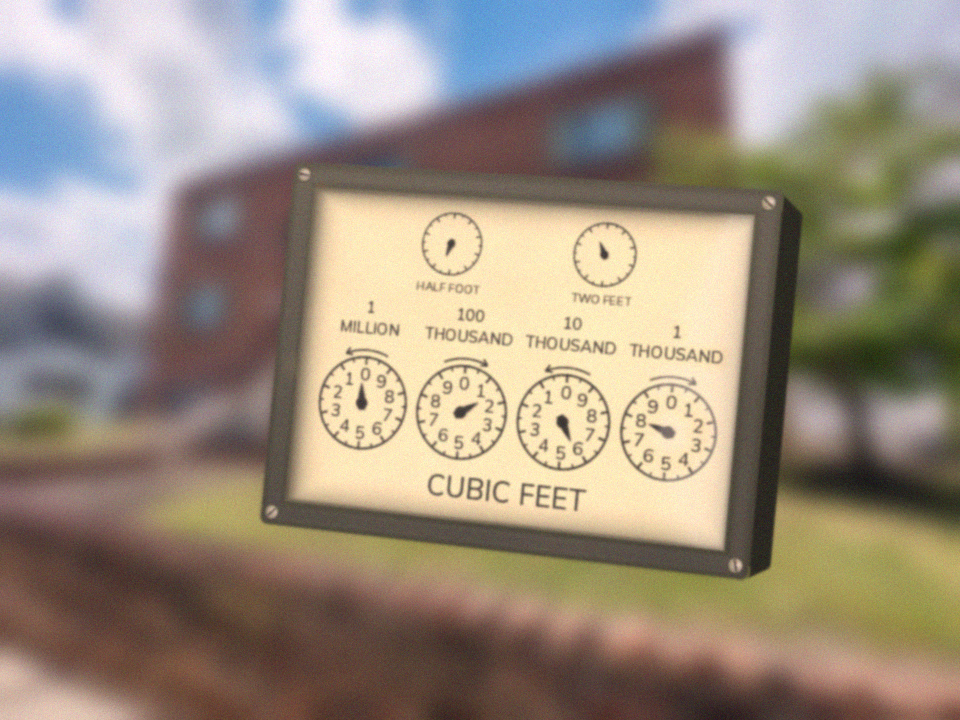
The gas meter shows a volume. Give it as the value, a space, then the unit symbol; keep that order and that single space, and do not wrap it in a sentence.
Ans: 15800 ft³
